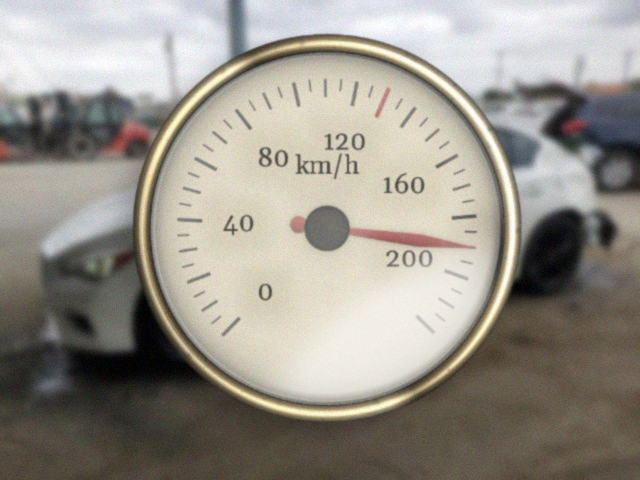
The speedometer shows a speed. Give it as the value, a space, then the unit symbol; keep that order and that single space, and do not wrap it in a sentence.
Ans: 190 km/h
